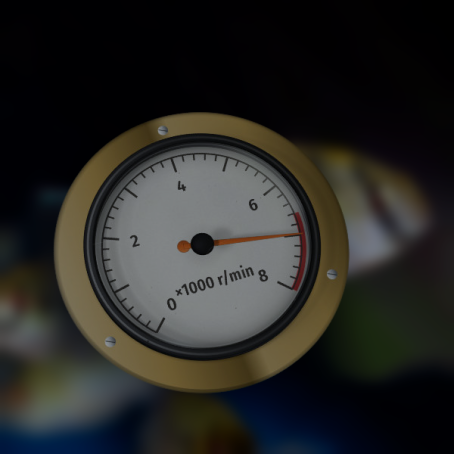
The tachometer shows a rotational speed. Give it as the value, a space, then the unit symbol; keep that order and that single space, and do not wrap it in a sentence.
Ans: 7000 rpm
